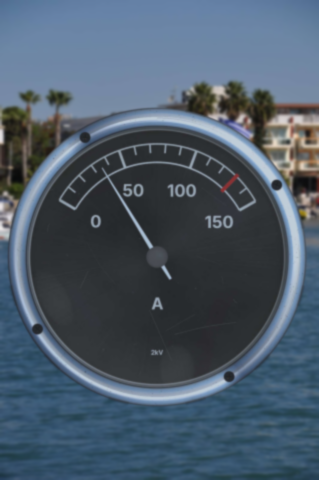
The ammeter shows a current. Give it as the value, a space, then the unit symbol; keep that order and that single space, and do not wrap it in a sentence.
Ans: 35 A
